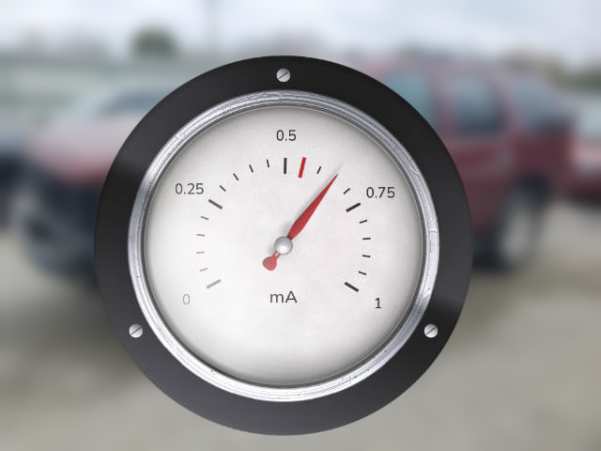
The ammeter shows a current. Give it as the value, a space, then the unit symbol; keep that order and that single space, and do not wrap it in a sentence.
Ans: 0.65 mA
